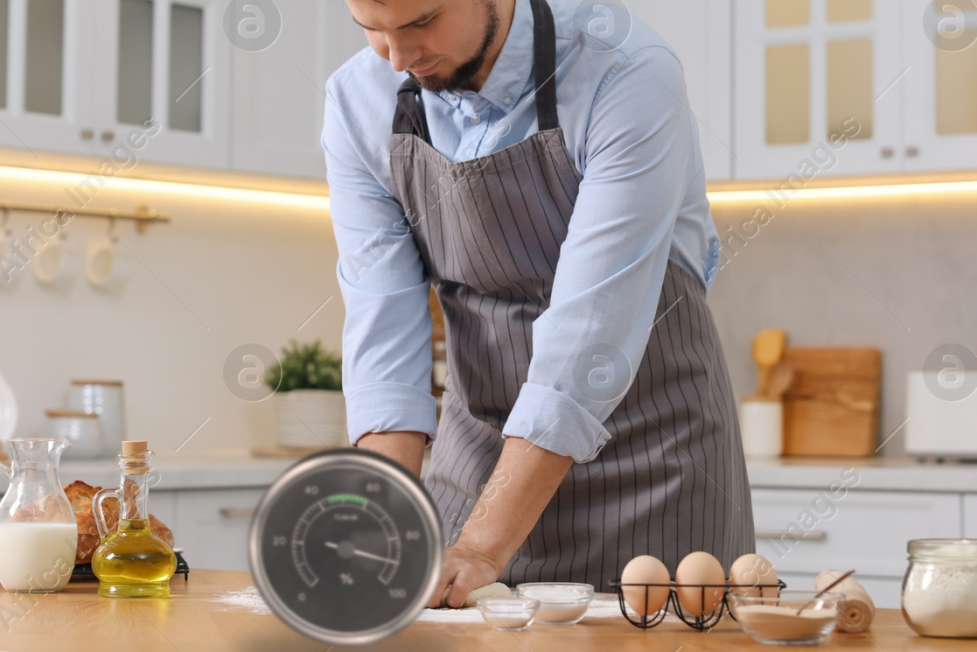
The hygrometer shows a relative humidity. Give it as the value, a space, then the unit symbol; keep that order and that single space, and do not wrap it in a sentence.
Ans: 90 %
